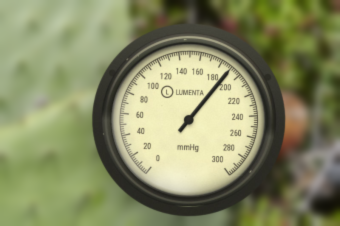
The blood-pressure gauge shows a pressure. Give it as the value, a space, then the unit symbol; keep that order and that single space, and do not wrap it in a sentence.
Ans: 190 mmHg
